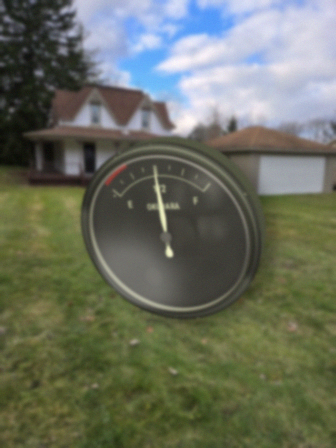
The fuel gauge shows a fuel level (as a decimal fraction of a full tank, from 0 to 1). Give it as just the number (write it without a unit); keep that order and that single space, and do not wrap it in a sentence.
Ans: 0.5
